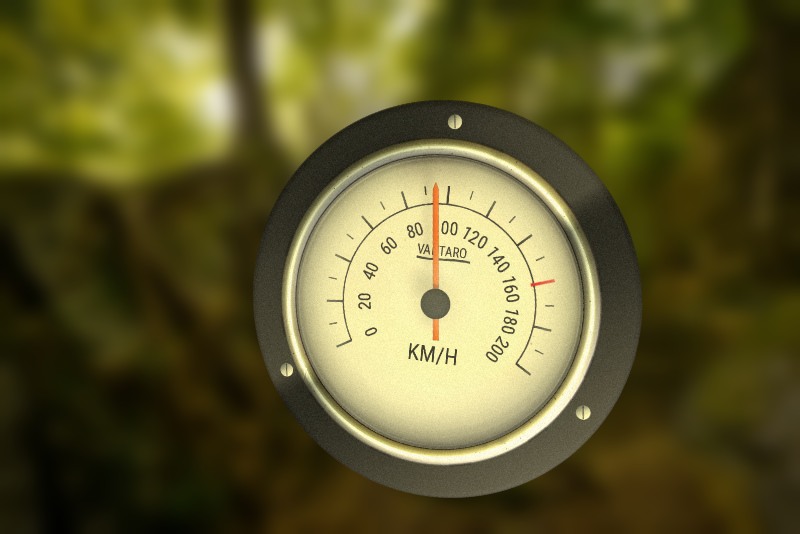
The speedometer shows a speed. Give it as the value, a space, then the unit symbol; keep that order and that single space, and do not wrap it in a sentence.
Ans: 95 km/h
